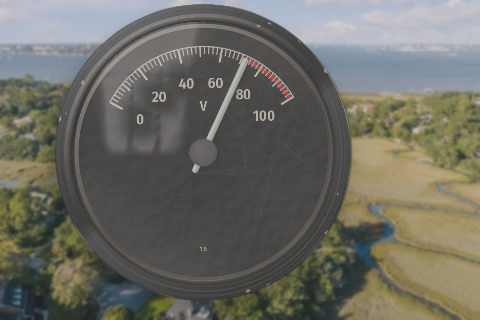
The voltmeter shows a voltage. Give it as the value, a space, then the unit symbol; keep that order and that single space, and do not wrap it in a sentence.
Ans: 72 V
